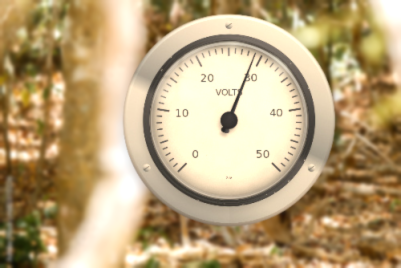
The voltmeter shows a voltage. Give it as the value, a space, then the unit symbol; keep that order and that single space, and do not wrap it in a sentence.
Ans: 29 V
